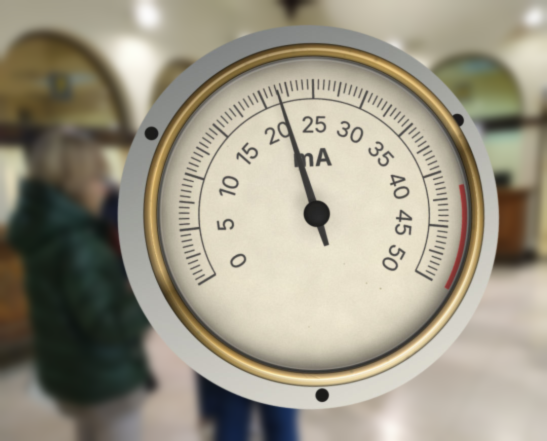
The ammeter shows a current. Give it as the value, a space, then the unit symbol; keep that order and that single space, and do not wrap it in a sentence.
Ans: 21.5 mA
